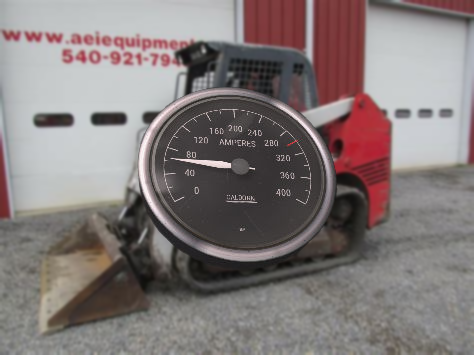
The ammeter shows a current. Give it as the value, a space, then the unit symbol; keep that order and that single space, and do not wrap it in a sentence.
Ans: 60 A
